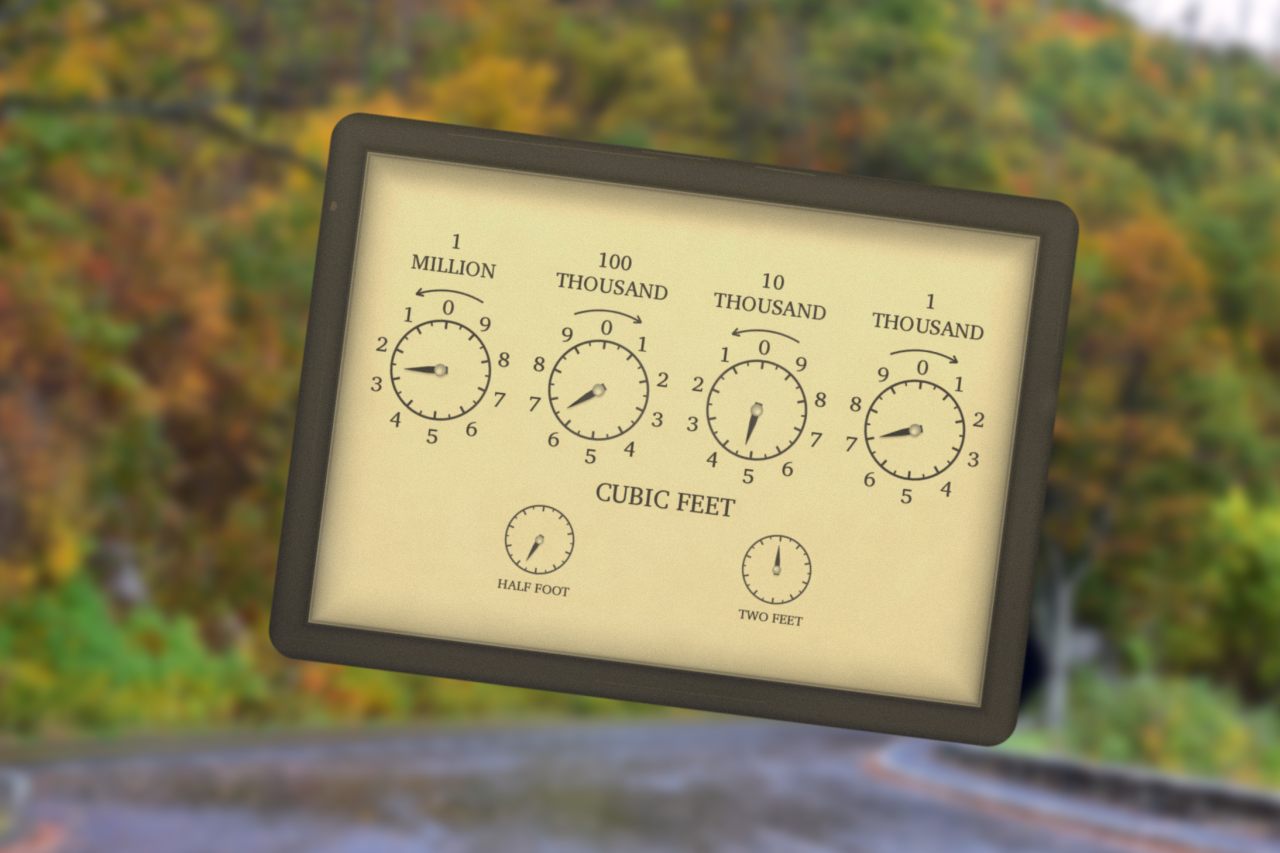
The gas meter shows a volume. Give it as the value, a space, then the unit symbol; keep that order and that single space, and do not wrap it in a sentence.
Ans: 264700 ft³
